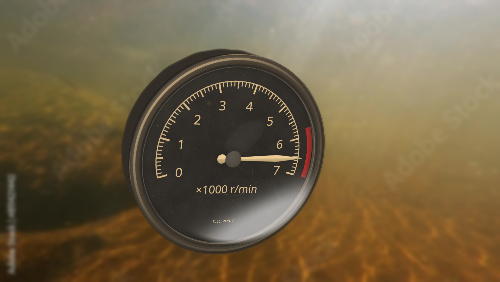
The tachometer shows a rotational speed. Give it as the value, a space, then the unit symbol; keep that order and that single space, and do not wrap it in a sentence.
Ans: 6500 rpm
